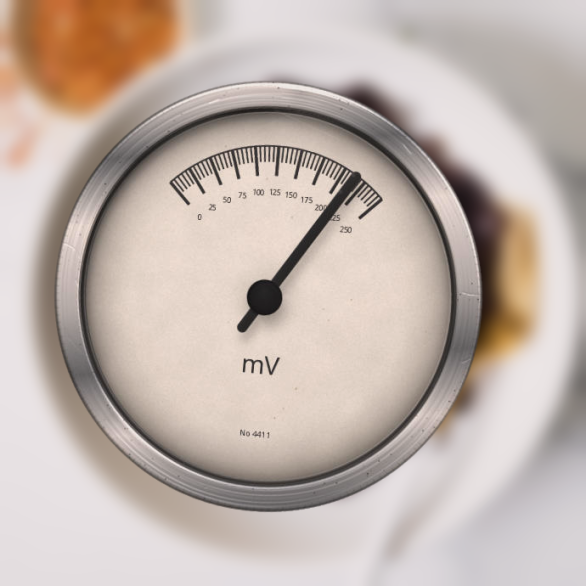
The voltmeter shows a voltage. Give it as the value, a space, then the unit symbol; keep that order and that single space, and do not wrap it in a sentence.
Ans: 215 mV
